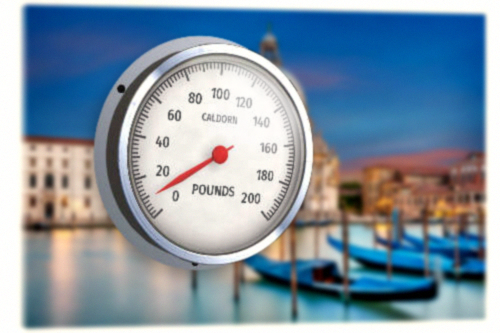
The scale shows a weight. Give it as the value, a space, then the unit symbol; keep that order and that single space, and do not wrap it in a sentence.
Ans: 10 lb
